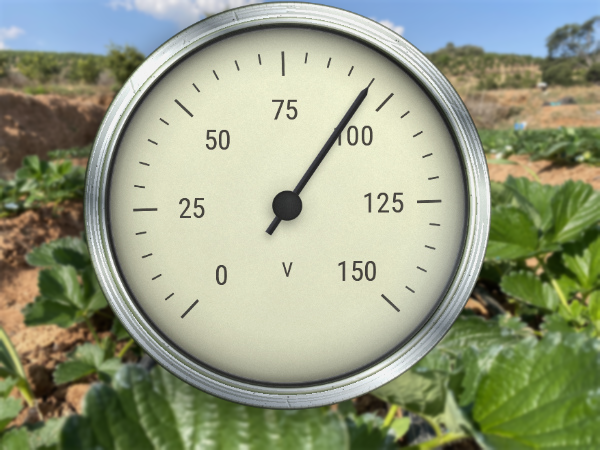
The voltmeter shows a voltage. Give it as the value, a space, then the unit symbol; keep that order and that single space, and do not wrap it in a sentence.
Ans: 95 V
